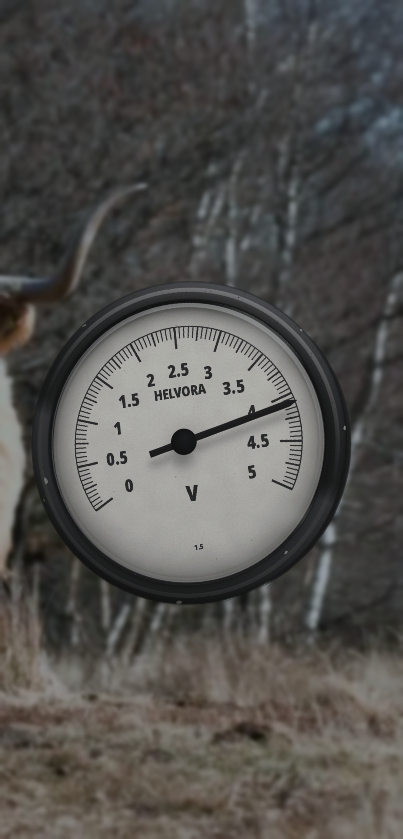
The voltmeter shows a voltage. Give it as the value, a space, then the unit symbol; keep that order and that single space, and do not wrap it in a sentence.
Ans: 4.1 V
